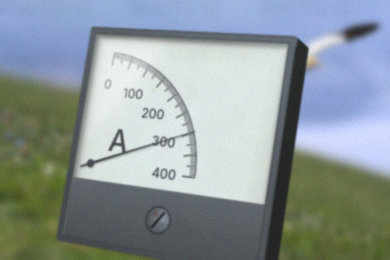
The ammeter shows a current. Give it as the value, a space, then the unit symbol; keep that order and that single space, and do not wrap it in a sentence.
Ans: 300 A
